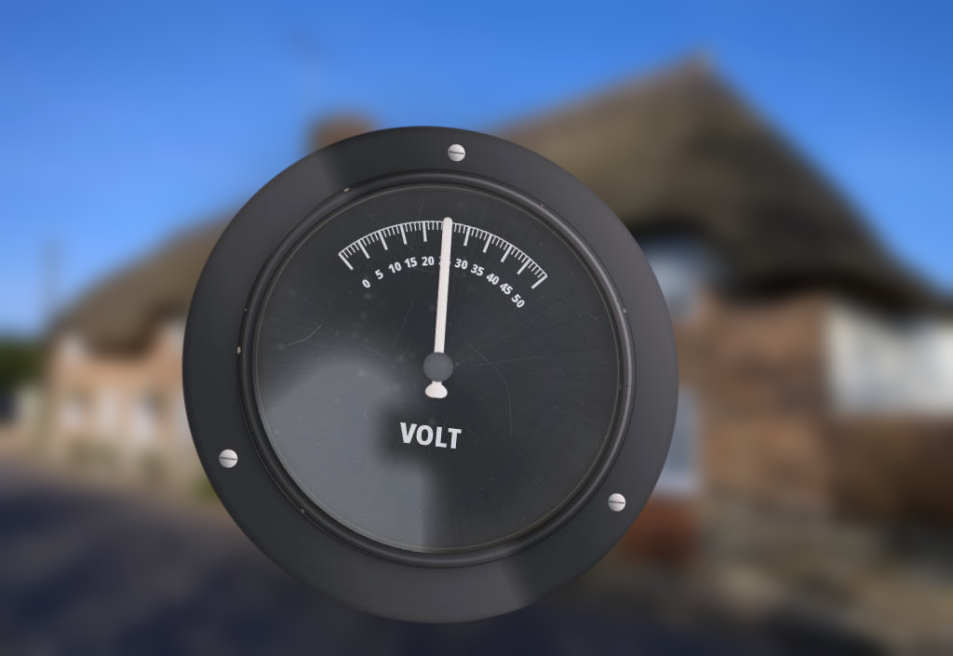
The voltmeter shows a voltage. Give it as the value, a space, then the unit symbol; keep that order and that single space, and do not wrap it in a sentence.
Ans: 25 V
